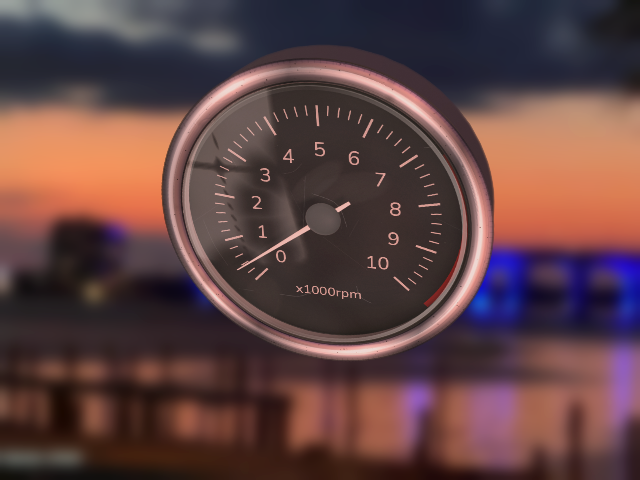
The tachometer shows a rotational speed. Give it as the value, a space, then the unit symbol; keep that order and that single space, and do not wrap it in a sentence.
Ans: 400 rpm
